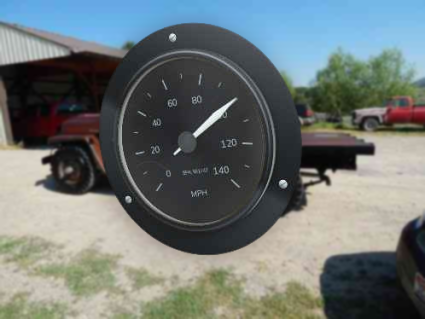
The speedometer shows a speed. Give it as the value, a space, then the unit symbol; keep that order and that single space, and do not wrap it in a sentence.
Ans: 100 mph
